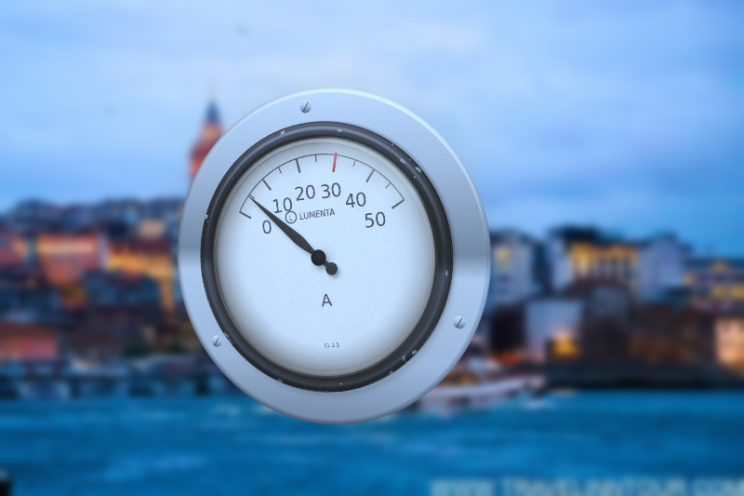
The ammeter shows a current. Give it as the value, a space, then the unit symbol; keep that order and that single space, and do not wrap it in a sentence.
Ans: 5 A
